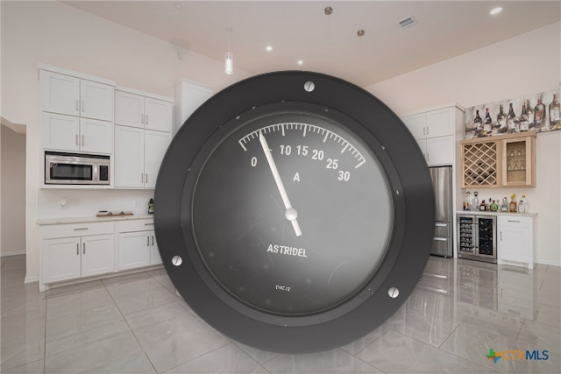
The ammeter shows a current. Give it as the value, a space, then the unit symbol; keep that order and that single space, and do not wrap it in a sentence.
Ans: 5 A
